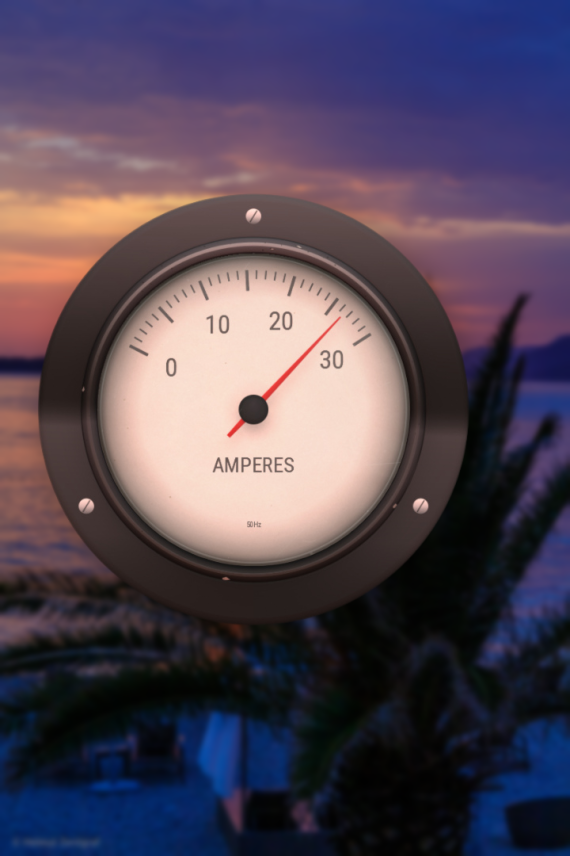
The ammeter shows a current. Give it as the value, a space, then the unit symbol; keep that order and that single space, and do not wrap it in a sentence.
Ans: 26.5 A
